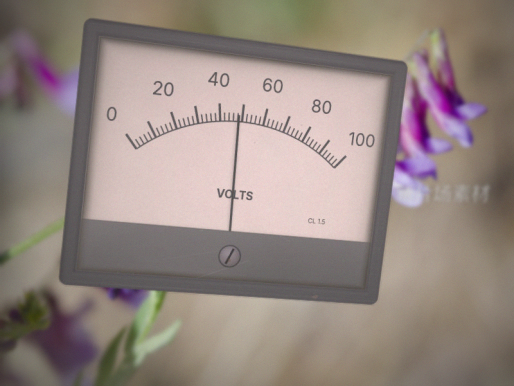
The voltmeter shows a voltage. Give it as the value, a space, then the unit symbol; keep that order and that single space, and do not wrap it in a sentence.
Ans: 48 V
